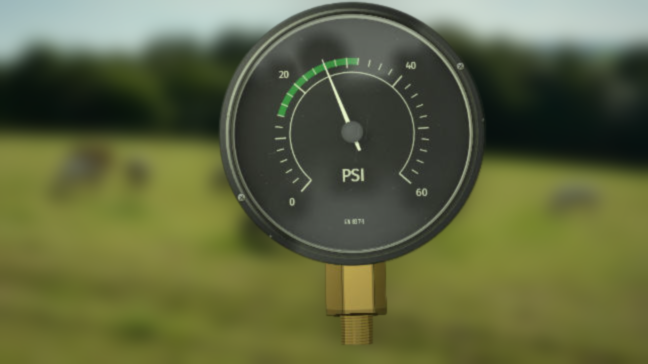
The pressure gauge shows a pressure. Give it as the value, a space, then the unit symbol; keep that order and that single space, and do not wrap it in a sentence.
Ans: 26 psi
